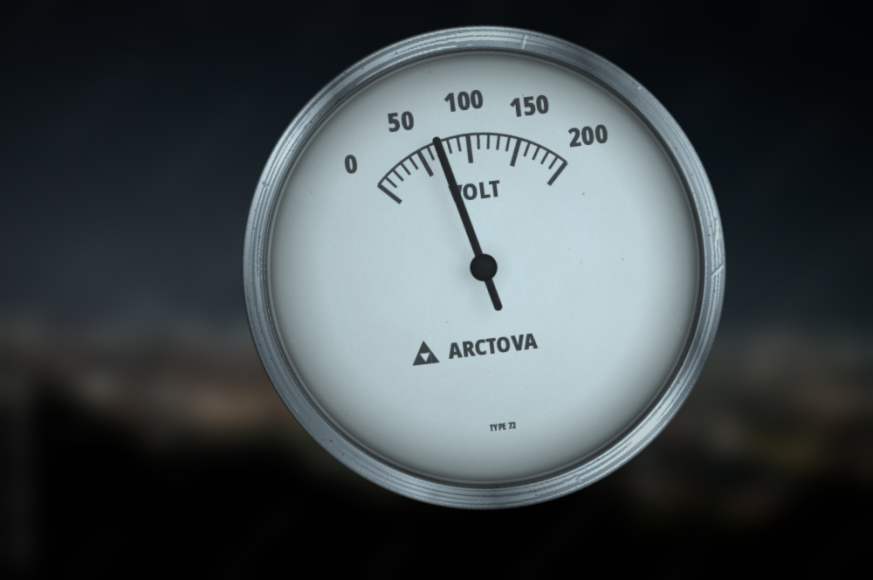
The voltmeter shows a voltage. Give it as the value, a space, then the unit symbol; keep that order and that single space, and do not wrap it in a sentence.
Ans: 70 V
